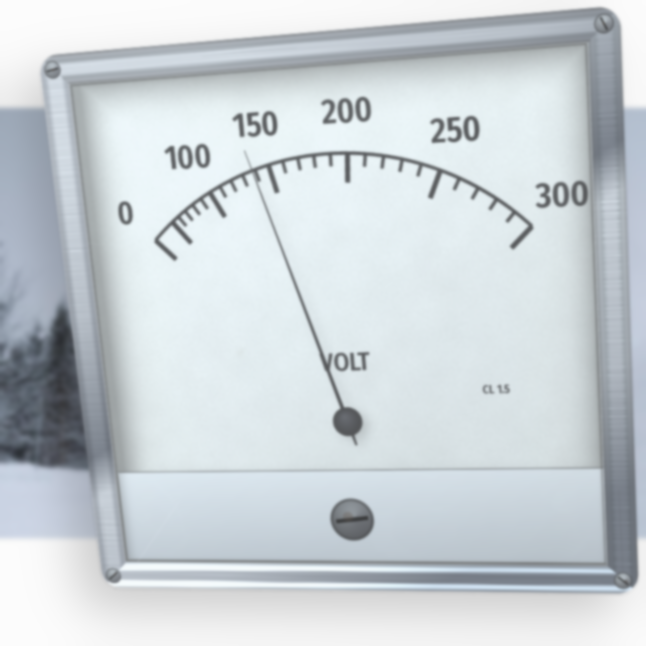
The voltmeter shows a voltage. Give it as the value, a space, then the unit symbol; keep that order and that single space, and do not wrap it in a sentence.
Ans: 140 V
